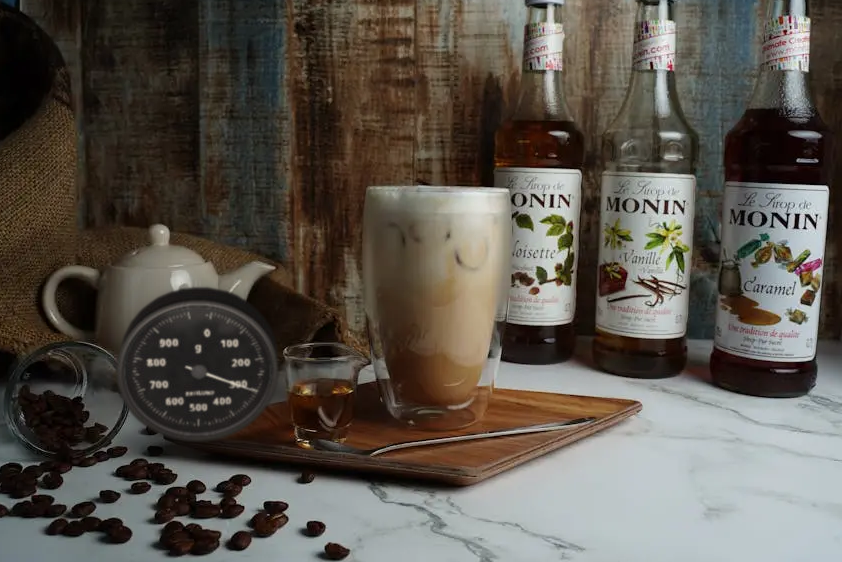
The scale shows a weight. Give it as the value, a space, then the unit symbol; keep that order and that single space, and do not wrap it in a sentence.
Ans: 300 g
